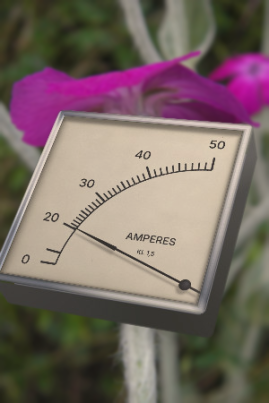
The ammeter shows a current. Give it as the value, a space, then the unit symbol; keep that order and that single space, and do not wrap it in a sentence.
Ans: 20 A
